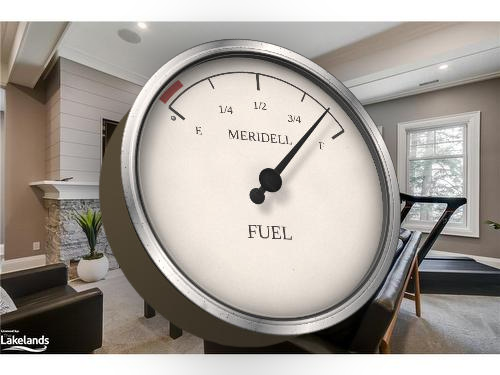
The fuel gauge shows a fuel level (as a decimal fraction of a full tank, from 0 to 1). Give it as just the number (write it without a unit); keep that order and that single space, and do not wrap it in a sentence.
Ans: 0.875
